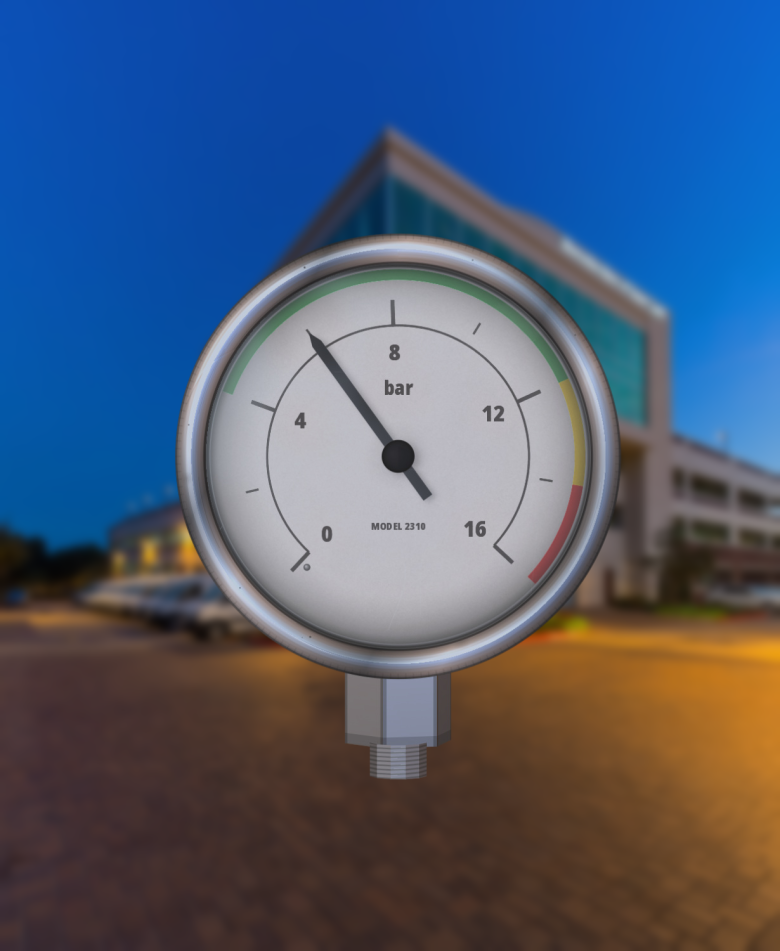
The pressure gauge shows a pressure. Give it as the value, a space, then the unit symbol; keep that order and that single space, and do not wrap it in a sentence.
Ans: 6 bar
